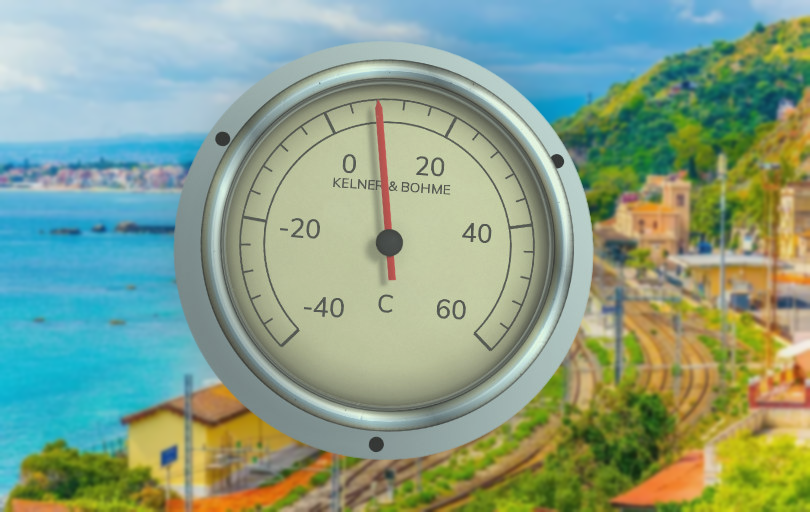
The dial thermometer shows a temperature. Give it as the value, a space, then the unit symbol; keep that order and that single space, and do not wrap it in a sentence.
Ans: 8 °C
